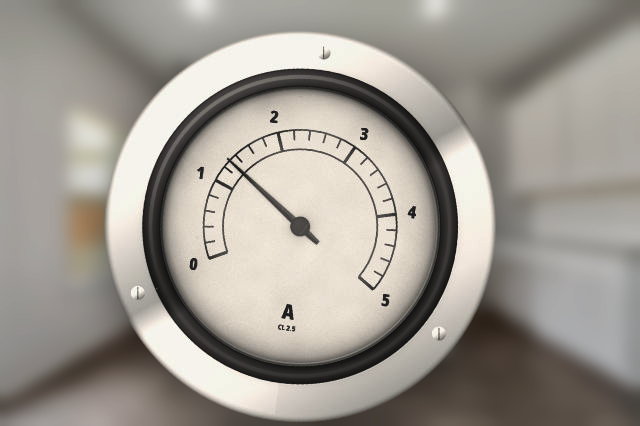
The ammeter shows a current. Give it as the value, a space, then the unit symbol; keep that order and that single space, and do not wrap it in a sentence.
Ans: 1.3 A
